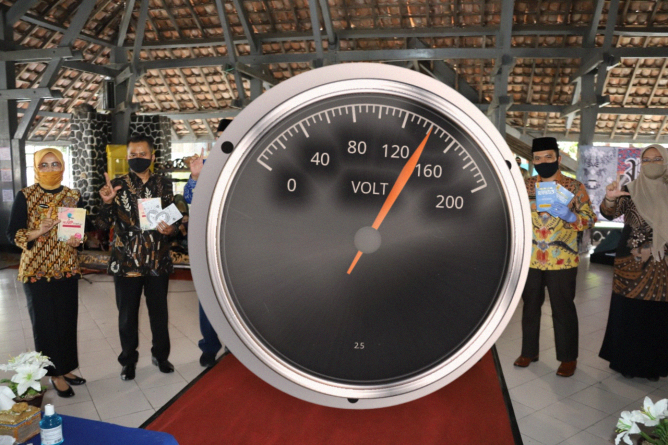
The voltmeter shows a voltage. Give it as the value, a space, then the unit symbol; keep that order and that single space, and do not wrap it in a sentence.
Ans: 140 V
